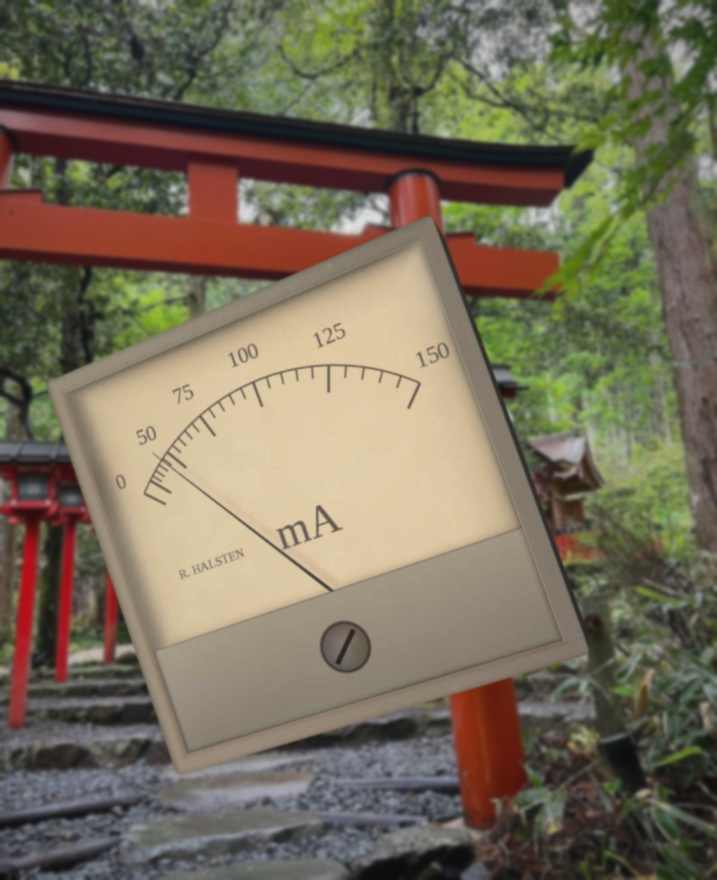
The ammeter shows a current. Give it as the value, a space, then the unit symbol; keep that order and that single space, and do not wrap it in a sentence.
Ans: 45 mA
